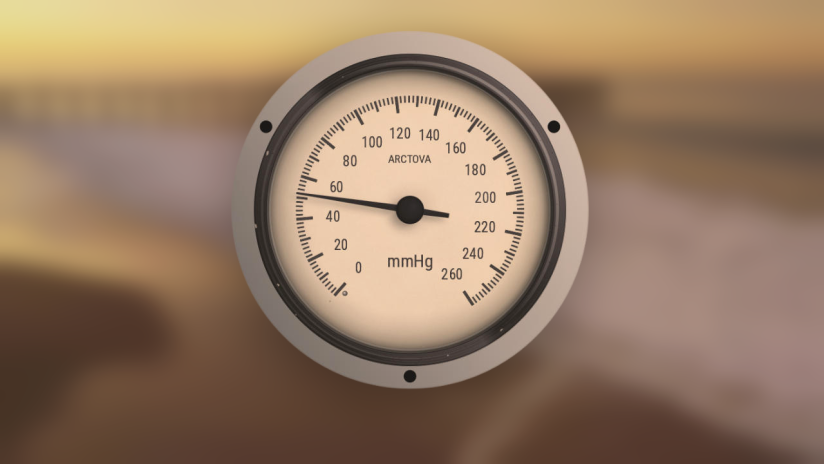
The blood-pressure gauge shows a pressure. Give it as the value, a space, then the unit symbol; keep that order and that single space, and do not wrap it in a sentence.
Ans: 52 mmHg
